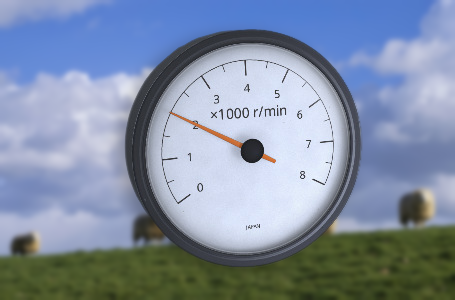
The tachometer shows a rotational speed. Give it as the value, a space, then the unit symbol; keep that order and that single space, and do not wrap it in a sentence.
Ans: 2000 rpm
